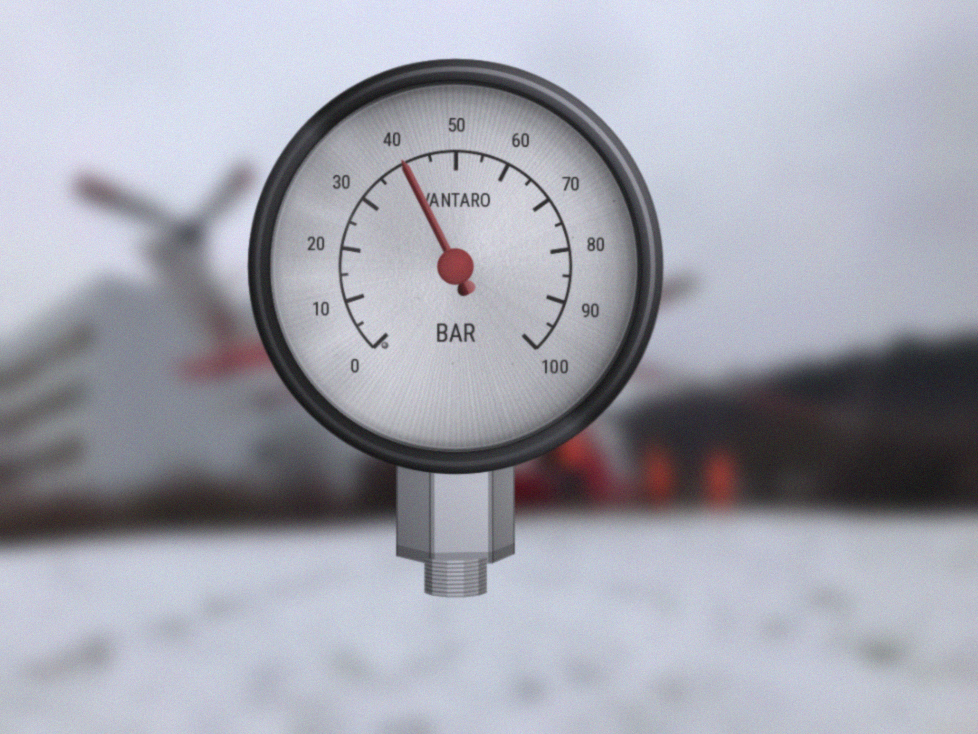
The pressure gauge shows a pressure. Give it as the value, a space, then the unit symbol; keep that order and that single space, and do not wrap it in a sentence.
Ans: 40 bar
